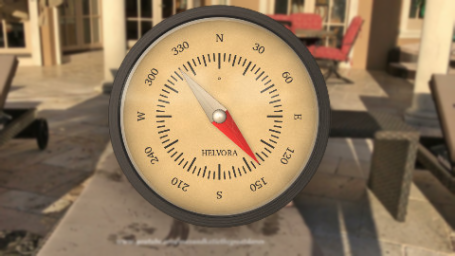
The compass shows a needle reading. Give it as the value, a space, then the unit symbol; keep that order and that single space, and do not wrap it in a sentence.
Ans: 140 °
